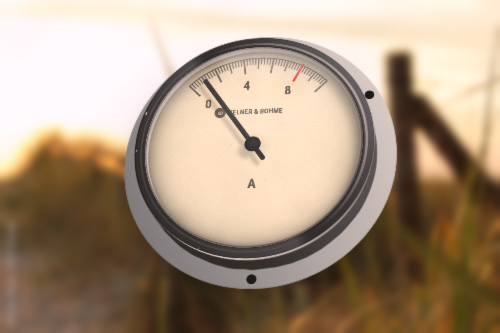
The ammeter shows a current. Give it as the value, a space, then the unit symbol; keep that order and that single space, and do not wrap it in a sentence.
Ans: 1 A
